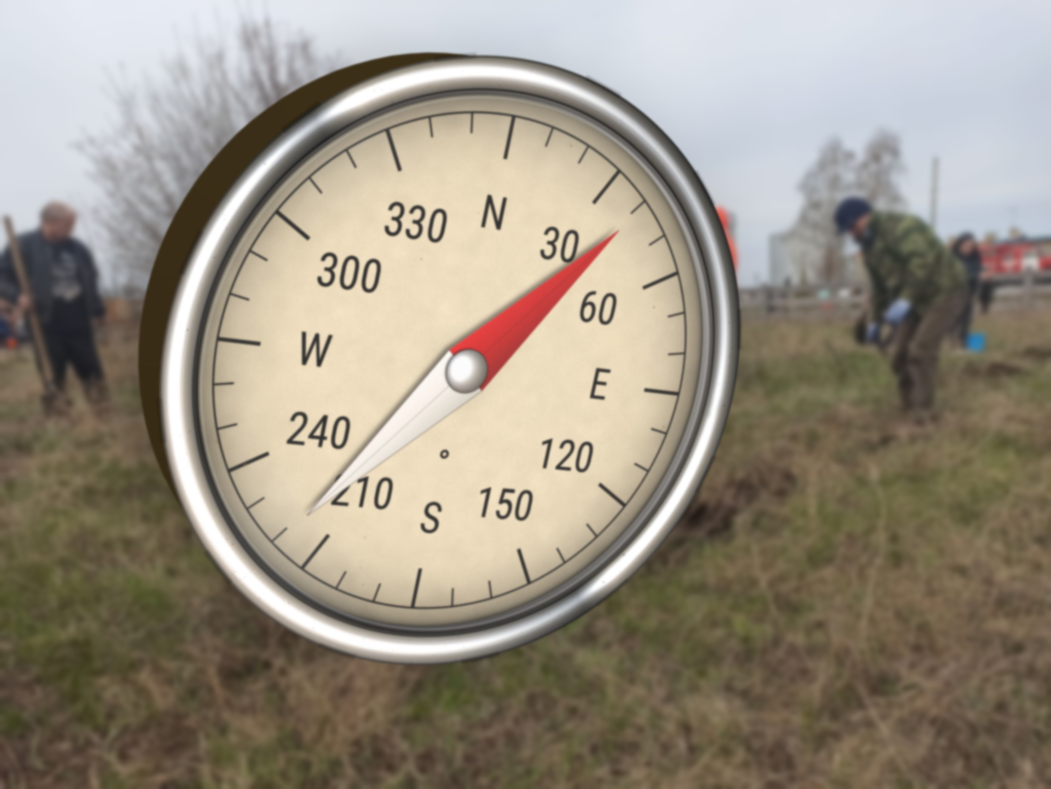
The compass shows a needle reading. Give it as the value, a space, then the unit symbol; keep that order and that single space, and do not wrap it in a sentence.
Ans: 40 °
